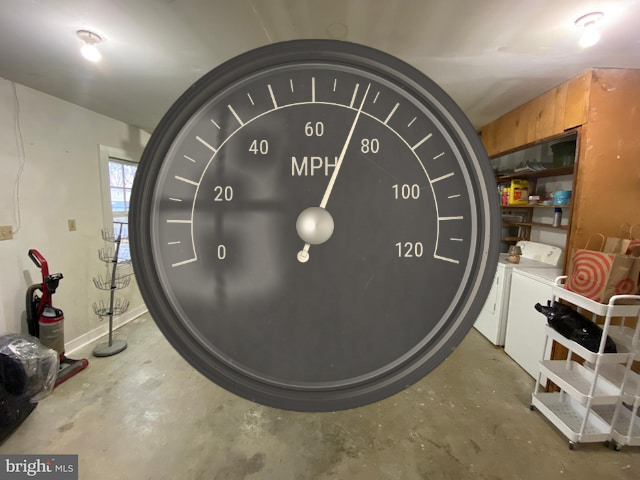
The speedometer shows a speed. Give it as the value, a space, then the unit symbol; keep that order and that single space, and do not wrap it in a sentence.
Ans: 72.5 mph
